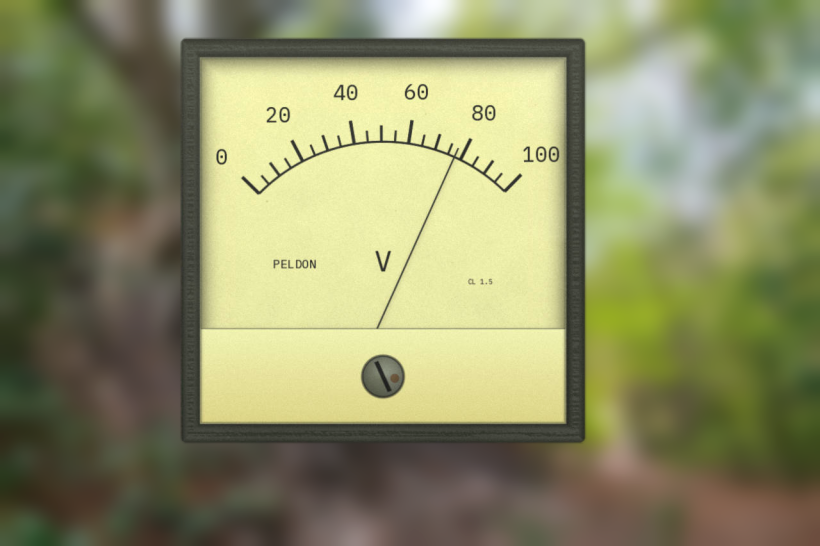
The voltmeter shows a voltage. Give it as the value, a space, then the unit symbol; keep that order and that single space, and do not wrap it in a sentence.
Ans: 77.5 V
